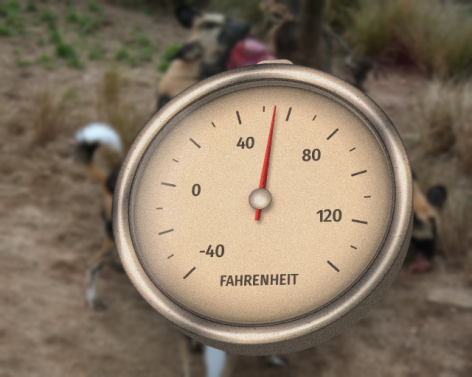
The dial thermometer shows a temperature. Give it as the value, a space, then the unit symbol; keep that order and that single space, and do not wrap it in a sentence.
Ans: 55 °F
